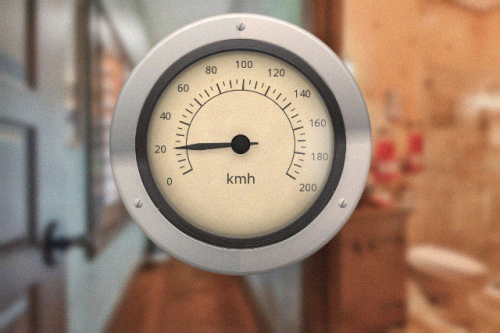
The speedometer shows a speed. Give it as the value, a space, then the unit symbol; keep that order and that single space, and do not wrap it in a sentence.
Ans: 20 km/h
